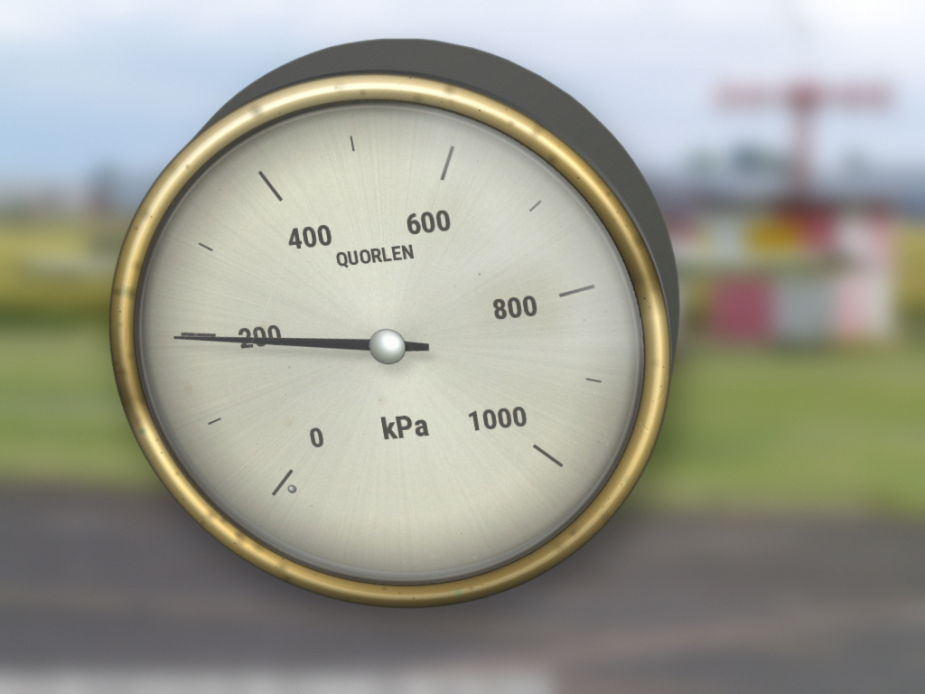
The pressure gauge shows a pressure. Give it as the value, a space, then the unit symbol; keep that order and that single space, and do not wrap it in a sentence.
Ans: 200 kPa
